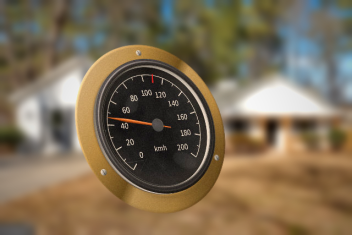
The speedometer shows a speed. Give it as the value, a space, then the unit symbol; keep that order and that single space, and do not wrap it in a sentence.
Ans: 45 km/h
